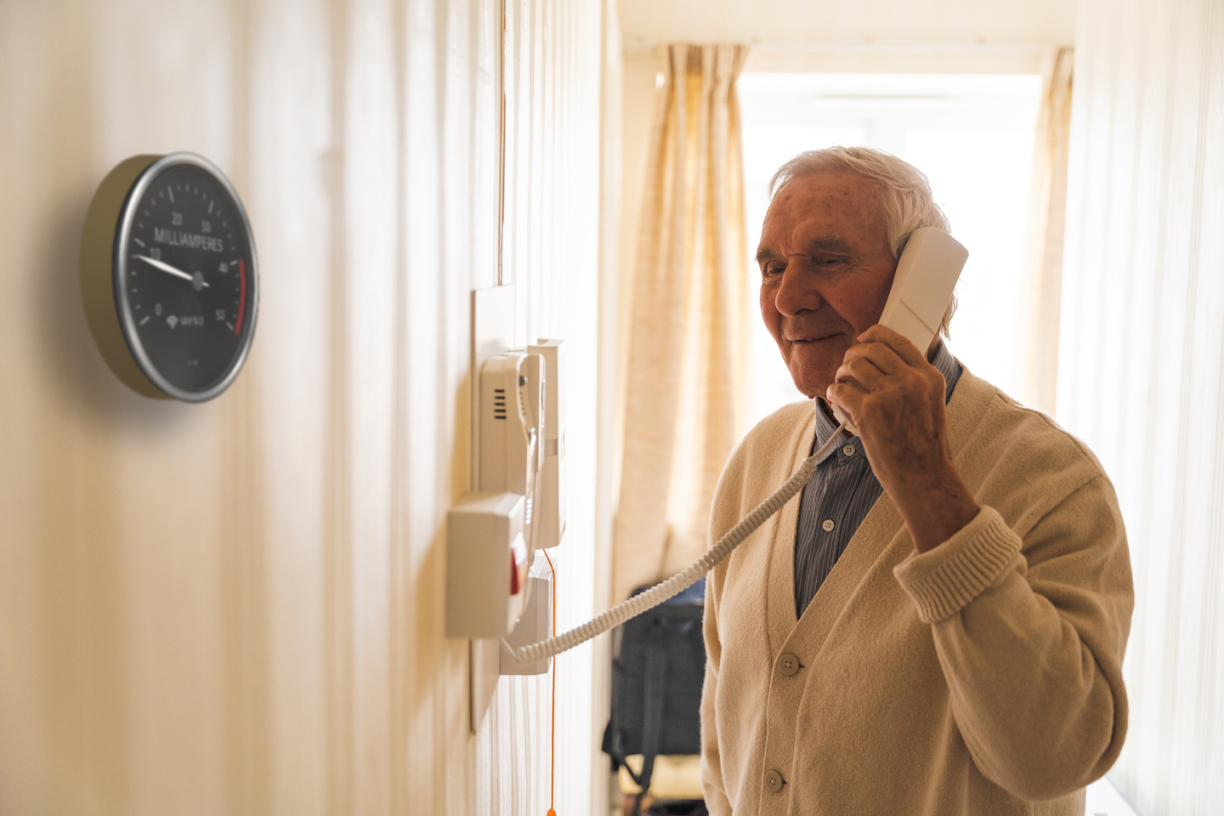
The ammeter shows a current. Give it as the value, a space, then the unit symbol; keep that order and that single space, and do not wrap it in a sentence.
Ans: 8 mA
